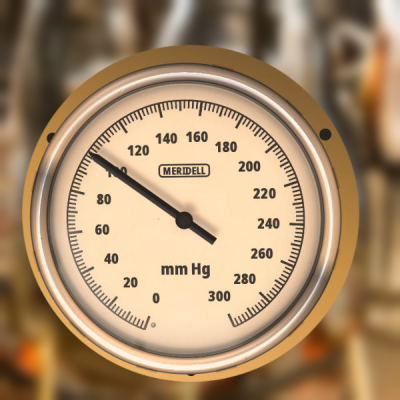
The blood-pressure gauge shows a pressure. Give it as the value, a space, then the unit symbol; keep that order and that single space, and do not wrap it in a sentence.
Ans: 100 mmHg
